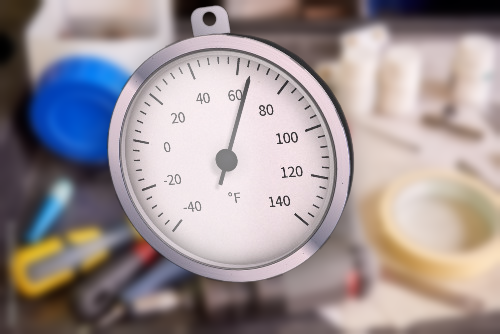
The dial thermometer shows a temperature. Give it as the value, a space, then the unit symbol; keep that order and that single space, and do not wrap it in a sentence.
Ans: 66 °F
